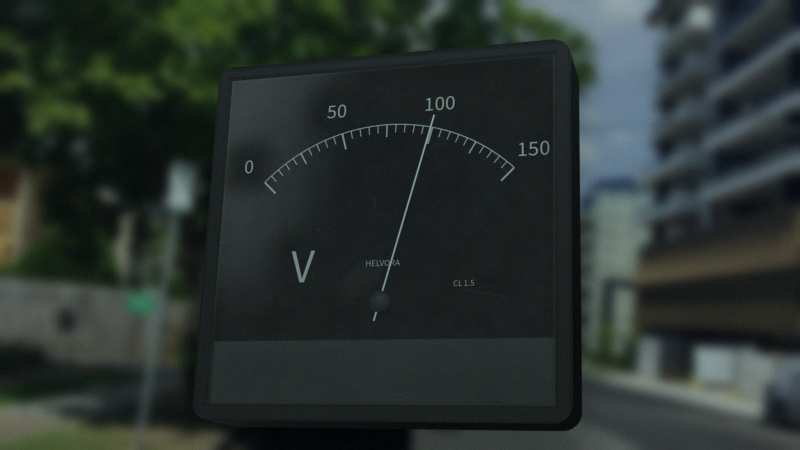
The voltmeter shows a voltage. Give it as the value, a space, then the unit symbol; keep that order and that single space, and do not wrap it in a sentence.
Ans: 100 V
